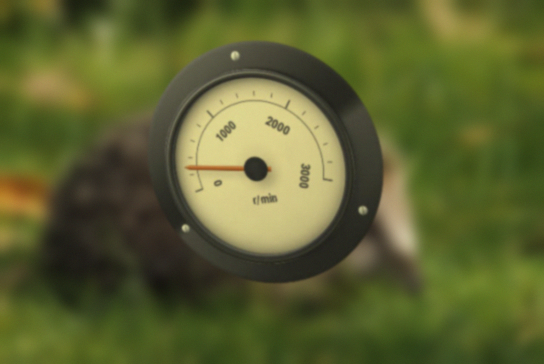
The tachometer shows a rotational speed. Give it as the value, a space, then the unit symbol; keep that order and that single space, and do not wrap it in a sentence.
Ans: 300 rpm
